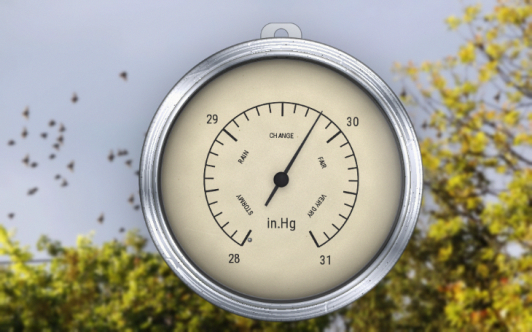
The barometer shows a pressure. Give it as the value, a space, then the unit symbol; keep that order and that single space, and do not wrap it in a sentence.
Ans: 29.8 inHg
